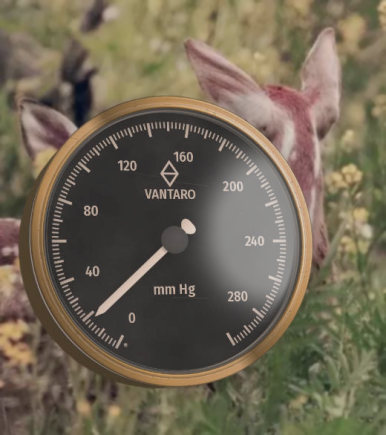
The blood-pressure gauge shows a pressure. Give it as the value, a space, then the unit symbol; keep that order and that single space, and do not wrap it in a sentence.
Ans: 18 mmHg
